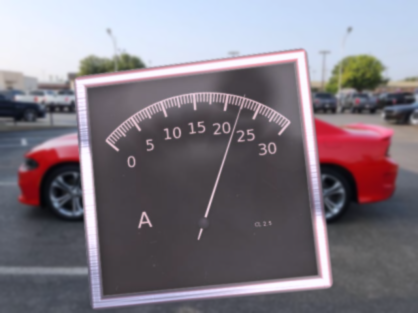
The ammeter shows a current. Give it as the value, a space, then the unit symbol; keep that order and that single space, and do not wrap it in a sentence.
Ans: 22.5 A
